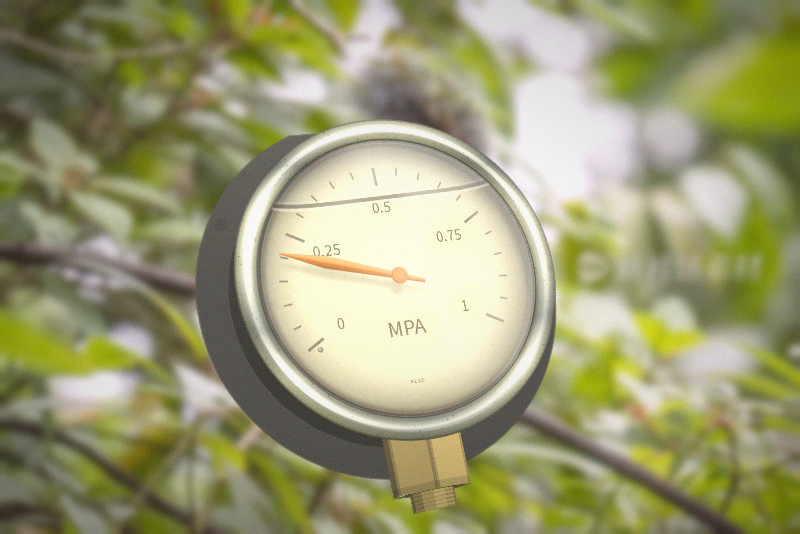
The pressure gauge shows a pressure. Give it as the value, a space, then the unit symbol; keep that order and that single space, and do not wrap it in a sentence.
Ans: 0.2 MPa
